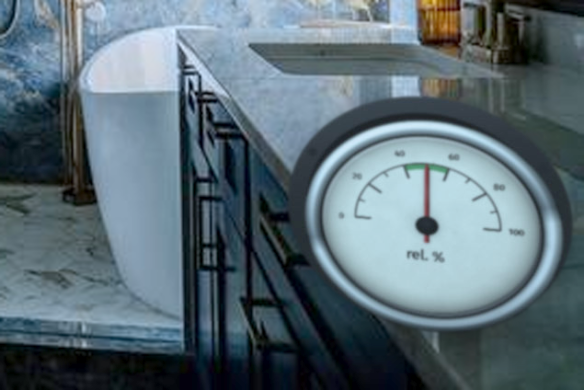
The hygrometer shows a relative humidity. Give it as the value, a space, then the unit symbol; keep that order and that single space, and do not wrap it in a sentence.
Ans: 50 %
